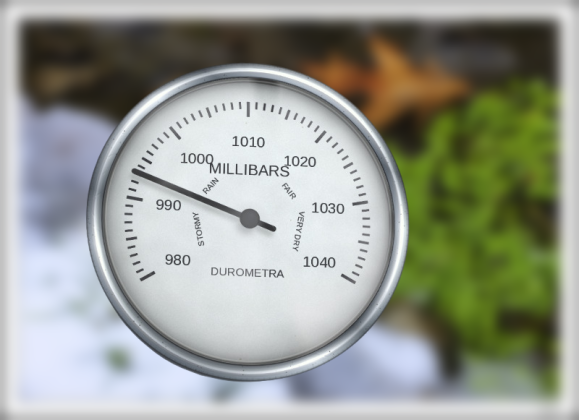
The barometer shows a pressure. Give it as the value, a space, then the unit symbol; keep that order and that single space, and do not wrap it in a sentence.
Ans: 993 mbar
